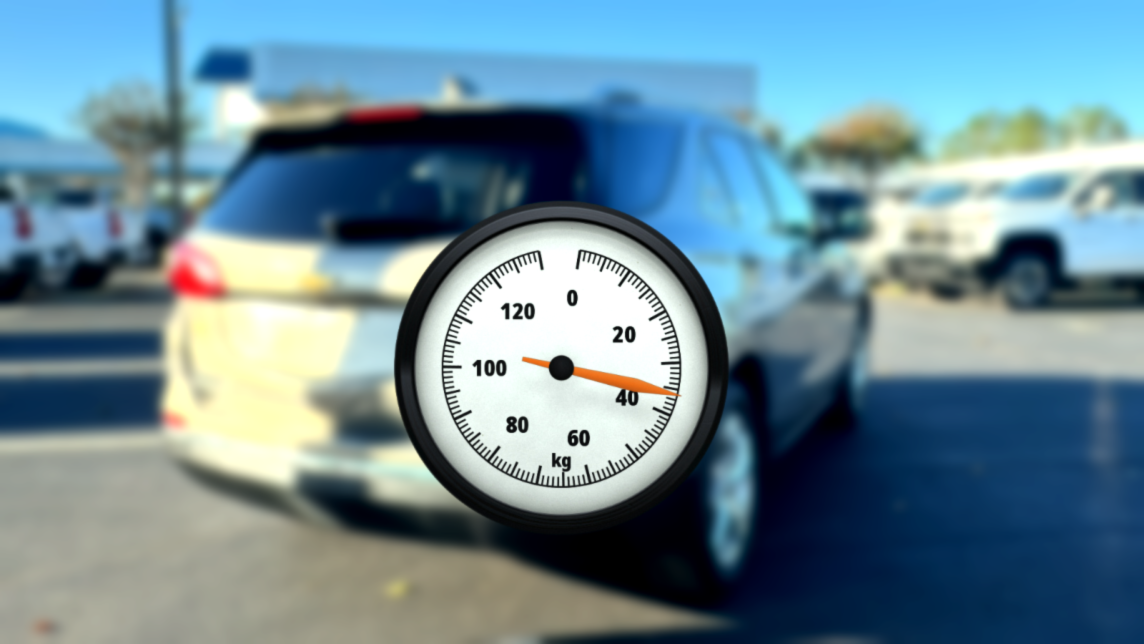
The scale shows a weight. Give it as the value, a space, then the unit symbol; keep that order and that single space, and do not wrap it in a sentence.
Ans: 36 kg
